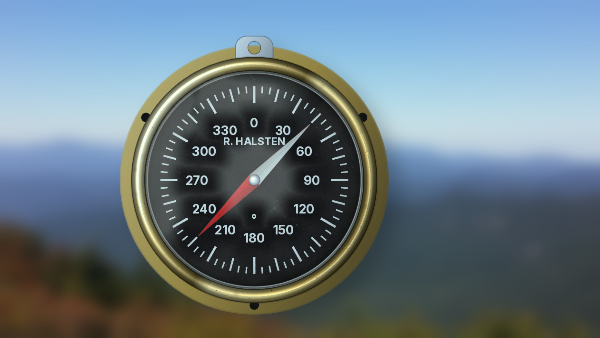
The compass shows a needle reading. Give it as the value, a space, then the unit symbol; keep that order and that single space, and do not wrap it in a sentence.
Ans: 225 °
